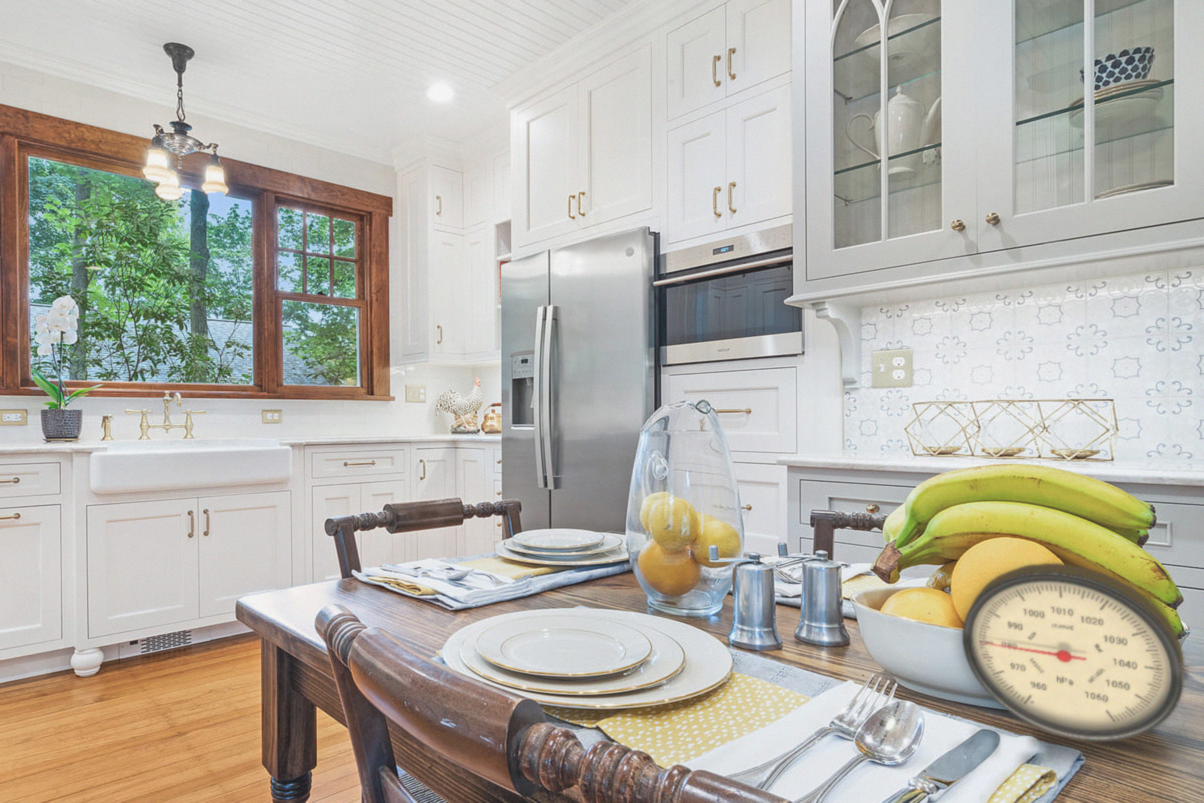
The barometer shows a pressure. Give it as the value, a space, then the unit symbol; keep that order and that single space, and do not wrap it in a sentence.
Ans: 980 hPa
